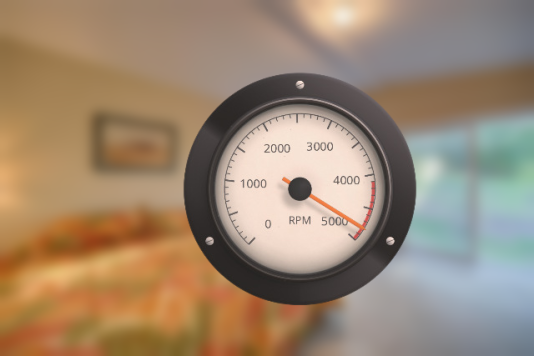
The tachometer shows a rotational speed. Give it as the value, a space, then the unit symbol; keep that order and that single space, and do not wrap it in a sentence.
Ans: 4800 rpm
